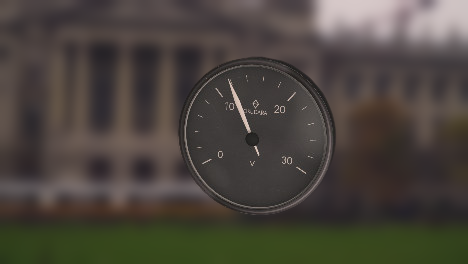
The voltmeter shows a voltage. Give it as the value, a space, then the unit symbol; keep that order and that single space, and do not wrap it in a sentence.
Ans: 12 V
